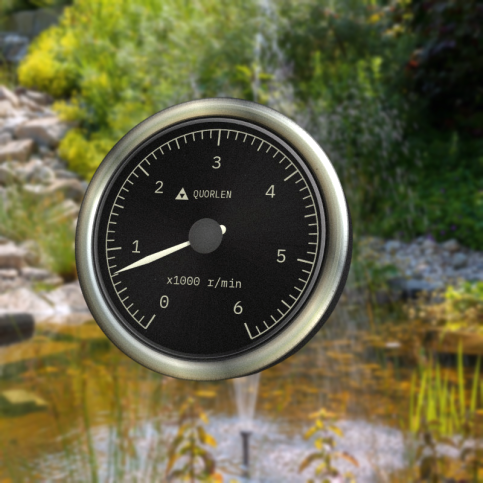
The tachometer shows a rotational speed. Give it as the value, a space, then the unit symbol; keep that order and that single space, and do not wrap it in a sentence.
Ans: 700 rpm
